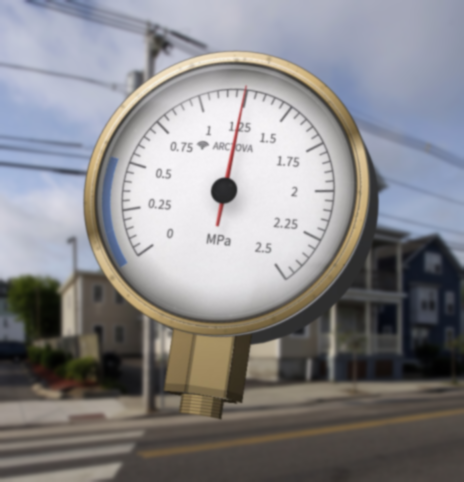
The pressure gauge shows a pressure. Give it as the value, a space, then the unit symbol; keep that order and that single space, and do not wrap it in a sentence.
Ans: 1.25 MPa
